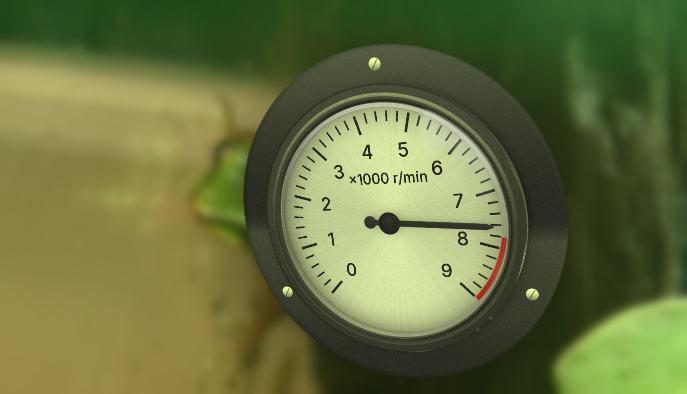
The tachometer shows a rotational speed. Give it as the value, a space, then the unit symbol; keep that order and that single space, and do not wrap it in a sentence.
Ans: 7600 rpm
